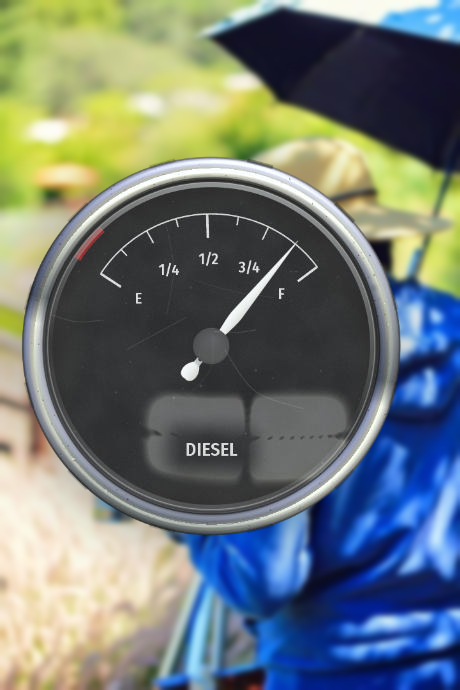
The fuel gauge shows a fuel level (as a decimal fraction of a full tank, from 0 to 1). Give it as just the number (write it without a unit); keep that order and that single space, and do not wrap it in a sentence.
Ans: 0.875
